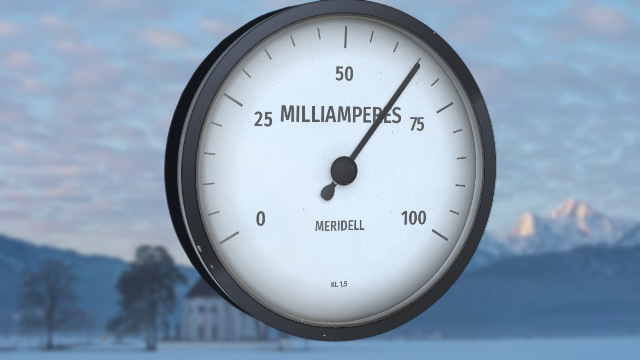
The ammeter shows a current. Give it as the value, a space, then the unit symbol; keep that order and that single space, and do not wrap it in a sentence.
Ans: 65 mA
